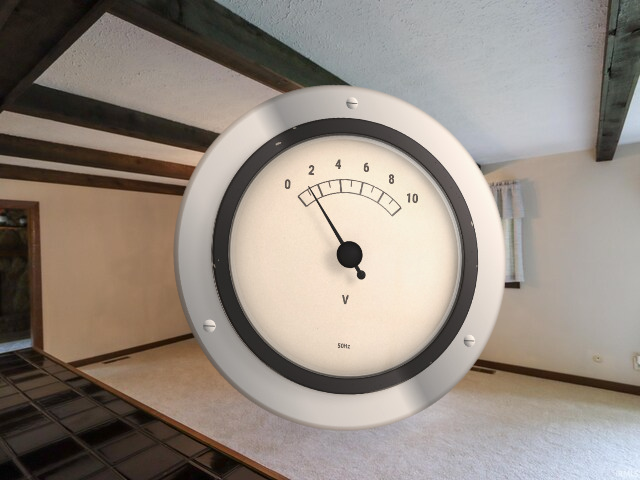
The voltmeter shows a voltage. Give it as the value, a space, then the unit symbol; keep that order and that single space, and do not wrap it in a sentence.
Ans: 1 V
